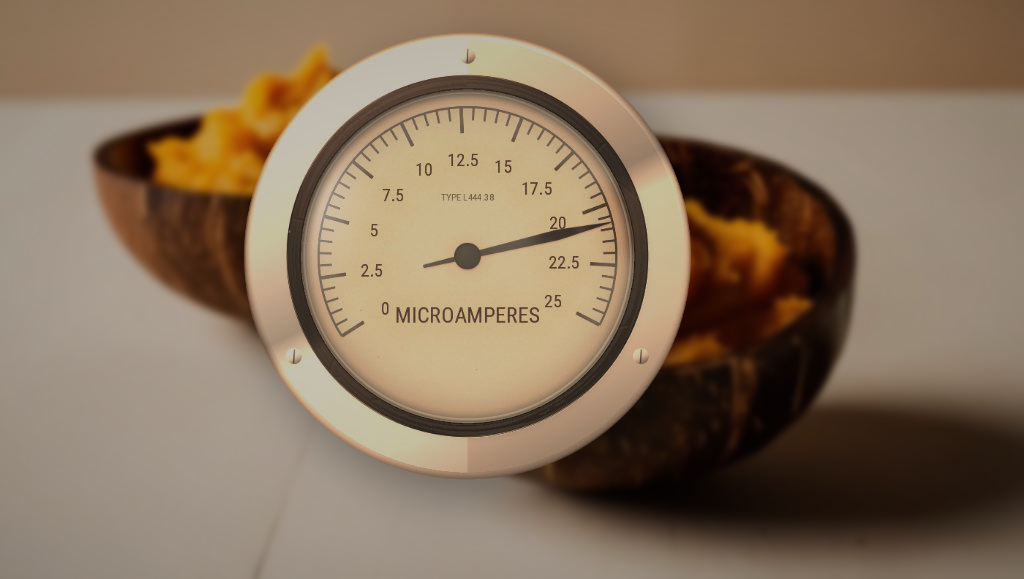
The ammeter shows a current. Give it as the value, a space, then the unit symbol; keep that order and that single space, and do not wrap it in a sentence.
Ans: 20.75 µA
